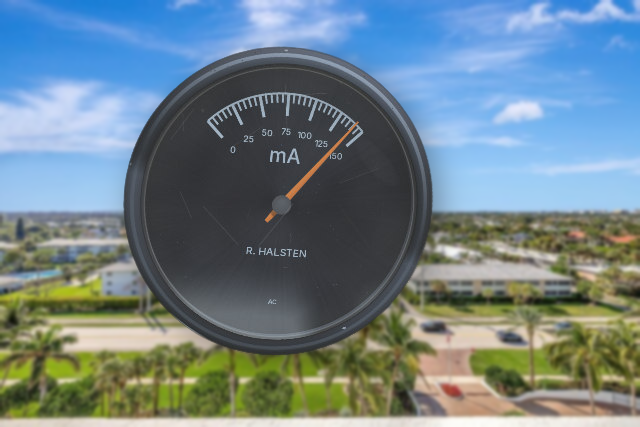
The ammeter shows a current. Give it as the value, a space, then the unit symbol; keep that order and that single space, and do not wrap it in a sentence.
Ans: 140 mA
